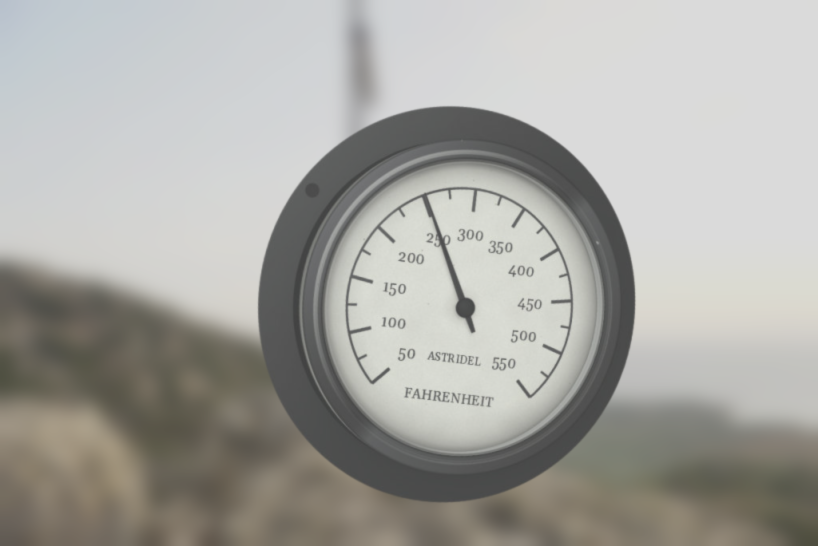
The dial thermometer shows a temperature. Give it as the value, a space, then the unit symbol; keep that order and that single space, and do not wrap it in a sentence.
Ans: 250 °F
